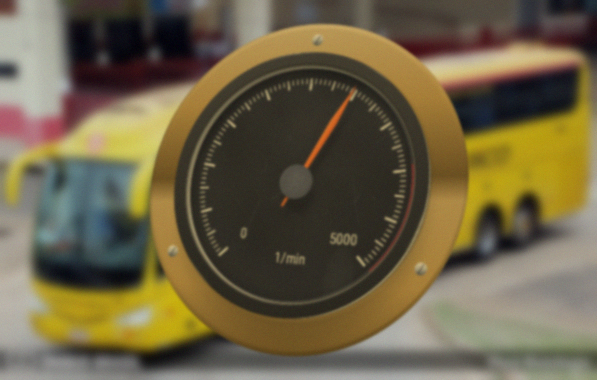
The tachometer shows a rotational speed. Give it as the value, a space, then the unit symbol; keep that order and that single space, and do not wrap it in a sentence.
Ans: 3000 rpm
